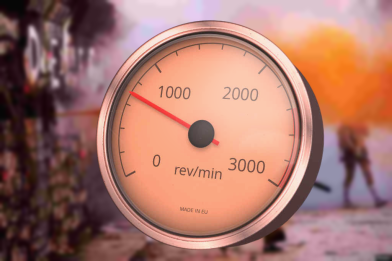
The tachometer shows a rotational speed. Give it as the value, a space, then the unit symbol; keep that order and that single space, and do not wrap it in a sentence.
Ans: 700 rpm
